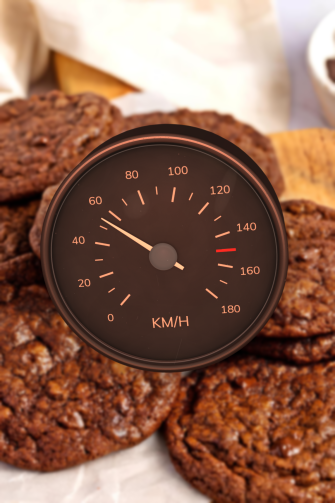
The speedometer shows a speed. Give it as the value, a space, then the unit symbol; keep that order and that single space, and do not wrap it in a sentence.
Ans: 55 km/h
